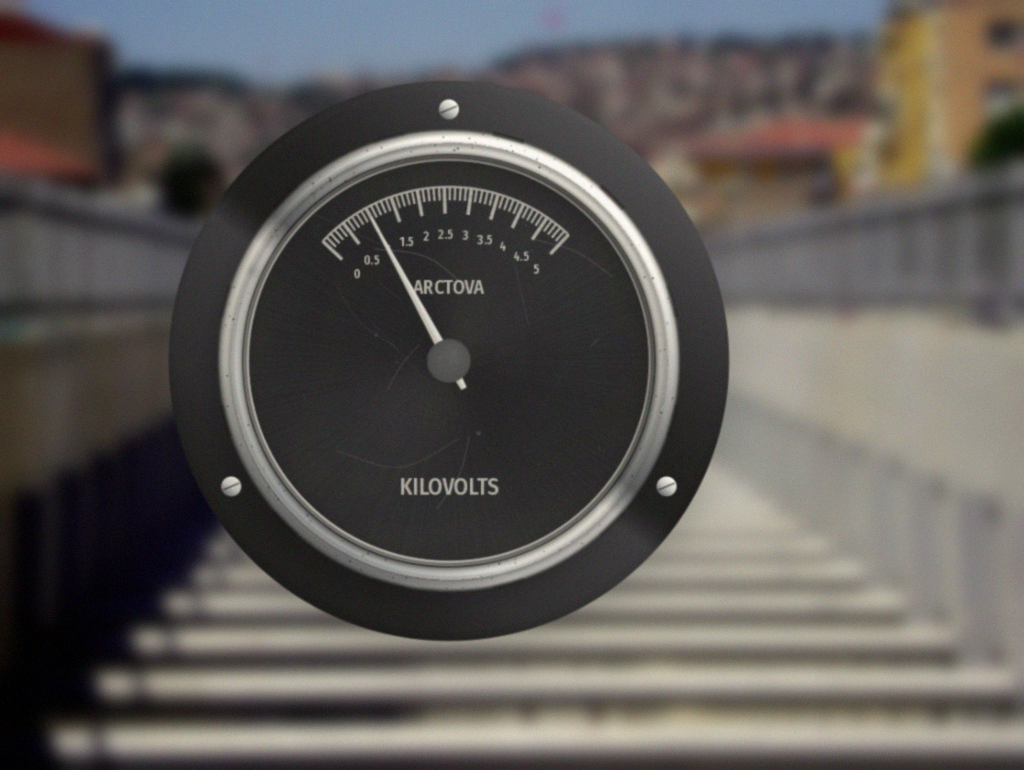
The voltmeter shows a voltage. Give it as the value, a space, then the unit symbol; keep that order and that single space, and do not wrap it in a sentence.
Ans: 1 kV
